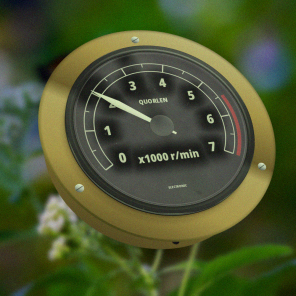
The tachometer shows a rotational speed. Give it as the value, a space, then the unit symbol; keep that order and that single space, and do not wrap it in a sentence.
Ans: 2000 rpm
